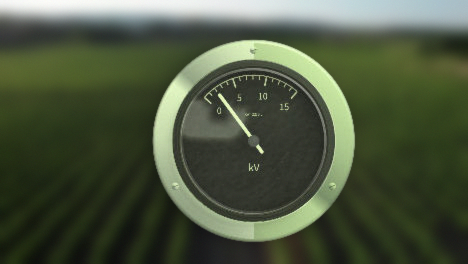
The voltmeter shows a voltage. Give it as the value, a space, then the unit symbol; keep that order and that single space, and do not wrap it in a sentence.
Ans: 2 kV
